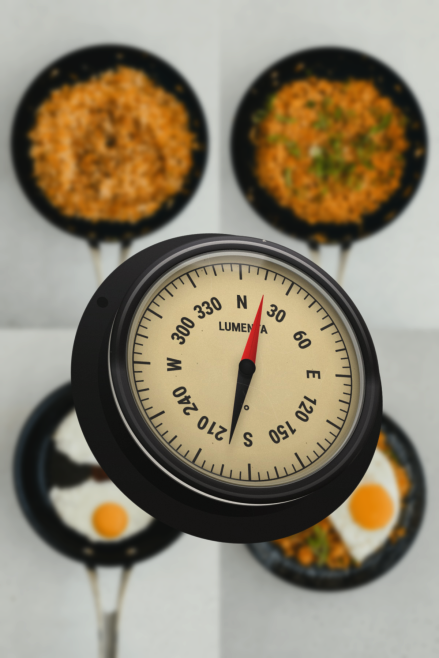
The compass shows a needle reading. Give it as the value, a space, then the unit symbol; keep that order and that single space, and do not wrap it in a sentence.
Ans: 15 °
